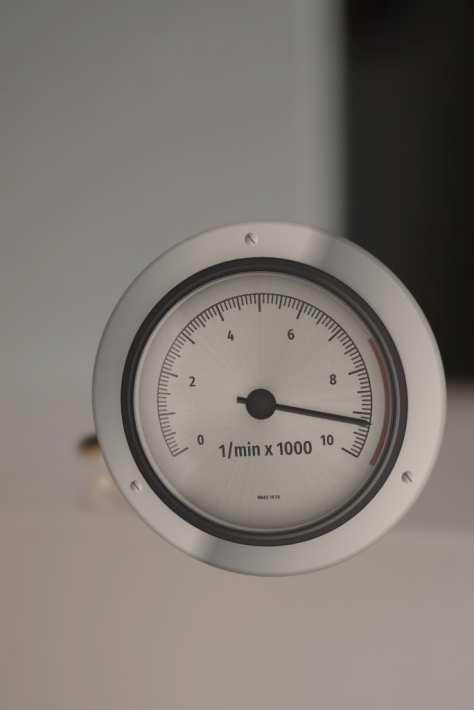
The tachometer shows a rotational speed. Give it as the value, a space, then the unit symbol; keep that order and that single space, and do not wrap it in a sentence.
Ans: 9200 rpm
